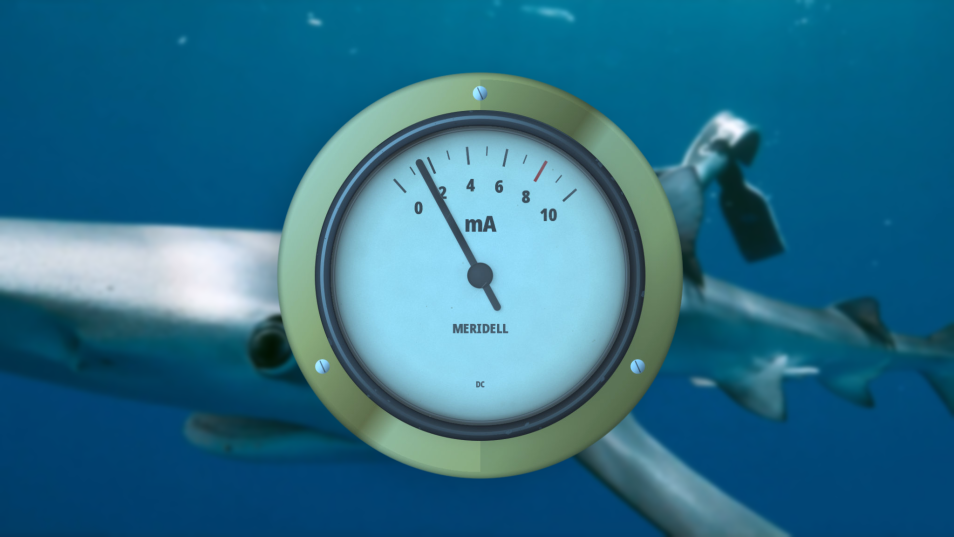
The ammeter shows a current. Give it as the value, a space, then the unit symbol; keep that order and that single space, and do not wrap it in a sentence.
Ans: 1.5 mA
